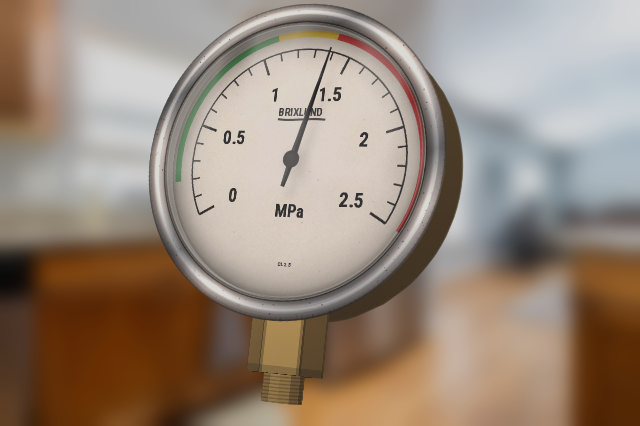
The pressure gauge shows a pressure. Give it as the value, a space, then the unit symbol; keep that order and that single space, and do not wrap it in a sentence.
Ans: 1.4 MPa
